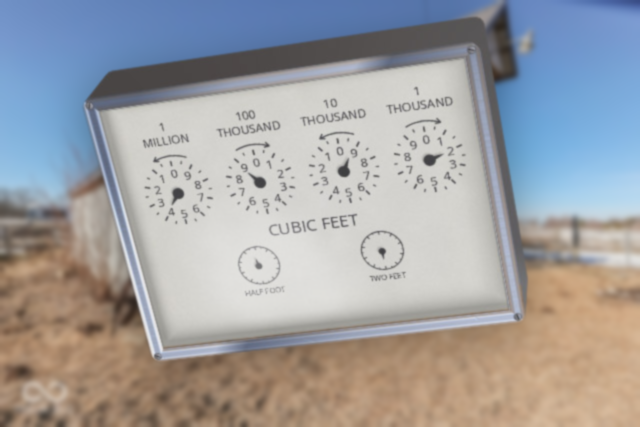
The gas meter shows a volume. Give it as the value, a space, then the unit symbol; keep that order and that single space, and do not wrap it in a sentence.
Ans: 389200 ft³
